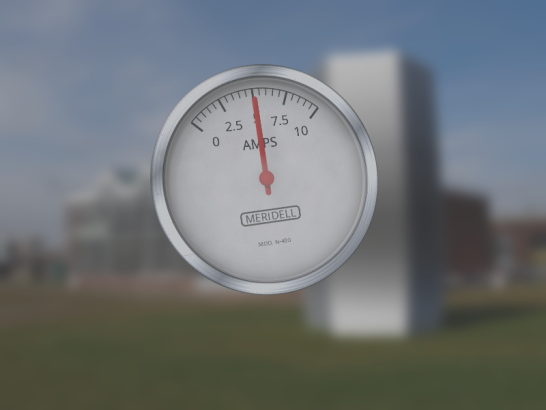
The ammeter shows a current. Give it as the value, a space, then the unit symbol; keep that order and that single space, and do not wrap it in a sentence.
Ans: 5 A
